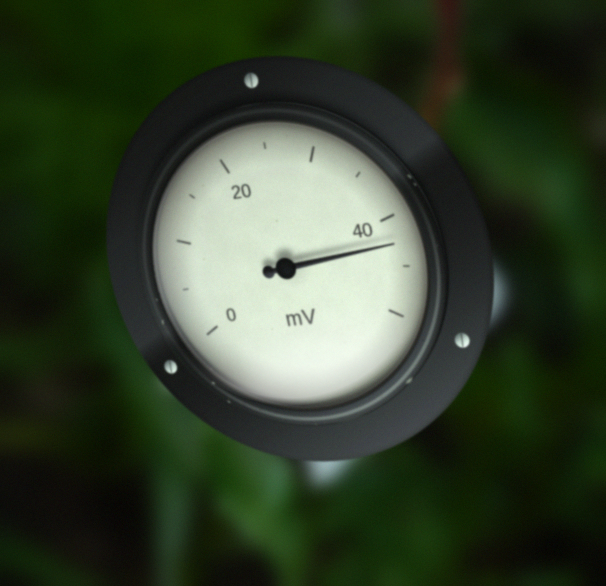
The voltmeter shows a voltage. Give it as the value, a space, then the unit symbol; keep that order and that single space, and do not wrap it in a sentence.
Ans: 42.5 mV
